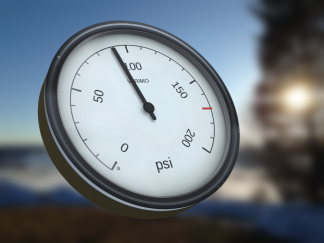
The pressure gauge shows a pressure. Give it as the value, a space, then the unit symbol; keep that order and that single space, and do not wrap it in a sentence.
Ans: 90 psi
